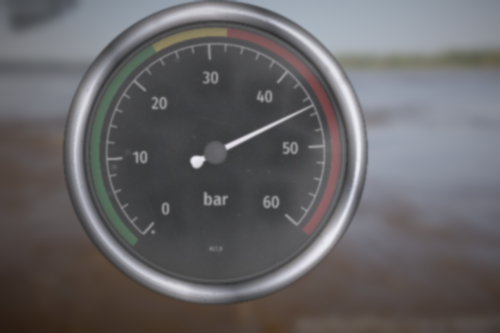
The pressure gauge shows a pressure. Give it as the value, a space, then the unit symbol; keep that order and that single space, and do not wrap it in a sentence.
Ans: 45 bar
